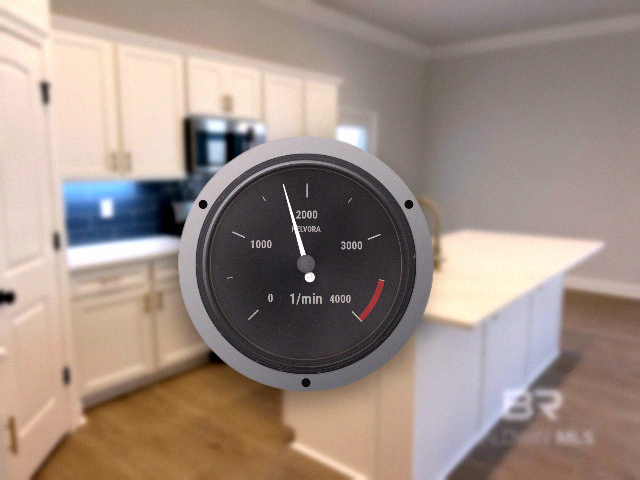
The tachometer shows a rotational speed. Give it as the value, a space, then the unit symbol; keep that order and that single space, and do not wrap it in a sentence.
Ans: 1750 rpm
